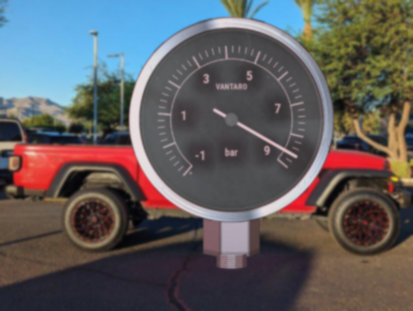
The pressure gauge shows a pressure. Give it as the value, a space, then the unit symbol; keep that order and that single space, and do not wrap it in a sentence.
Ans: 8.6 bar
